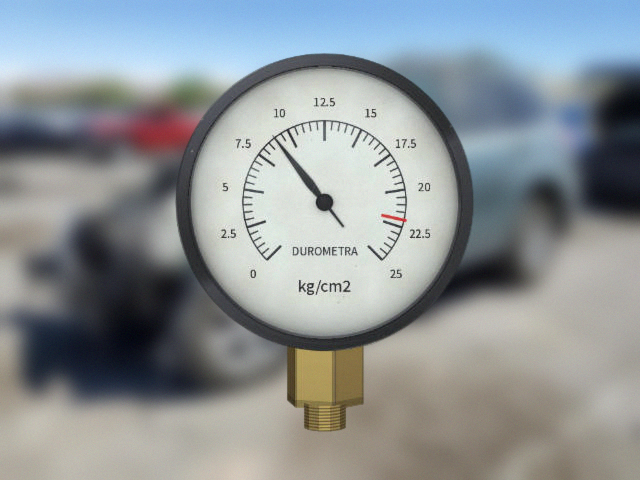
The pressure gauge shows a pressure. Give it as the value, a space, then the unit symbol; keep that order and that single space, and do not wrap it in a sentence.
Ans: 9 kg/cm²
